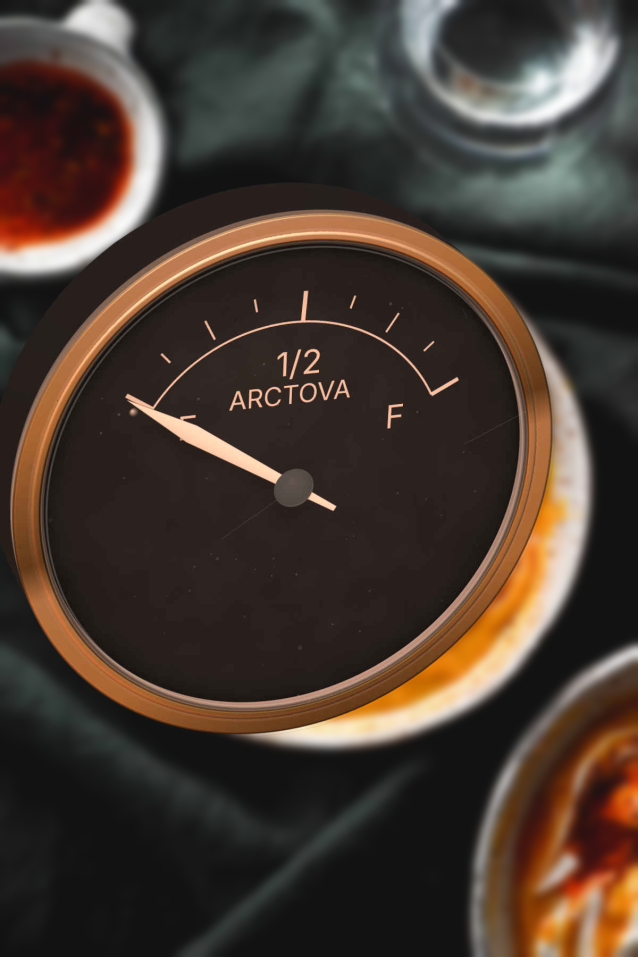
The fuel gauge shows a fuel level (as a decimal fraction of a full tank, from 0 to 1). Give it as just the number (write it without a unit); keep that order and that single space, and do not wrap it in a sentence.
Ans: 0
